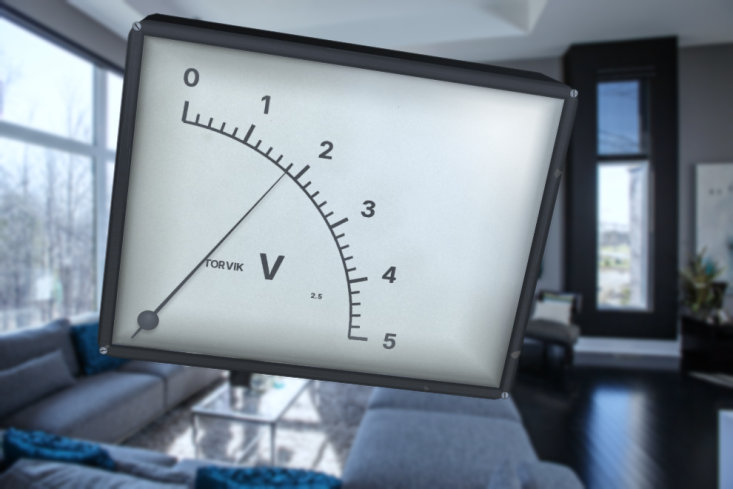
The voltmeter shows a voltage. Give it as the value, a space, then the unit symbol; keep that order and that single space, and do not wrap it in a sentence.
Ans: 1.8 V
